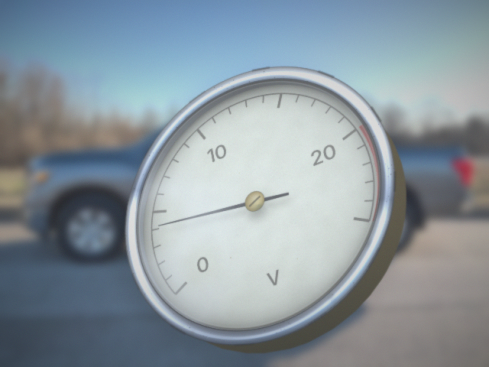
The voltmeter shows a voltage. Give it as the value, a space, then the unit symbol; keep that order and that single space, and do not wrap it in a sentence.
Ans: 4 V
